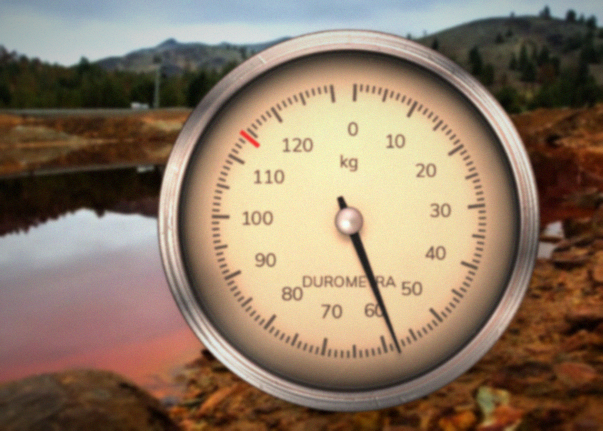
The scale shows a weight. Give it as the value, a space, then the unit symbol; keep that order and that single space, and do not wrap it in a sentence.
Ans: 58 kg
